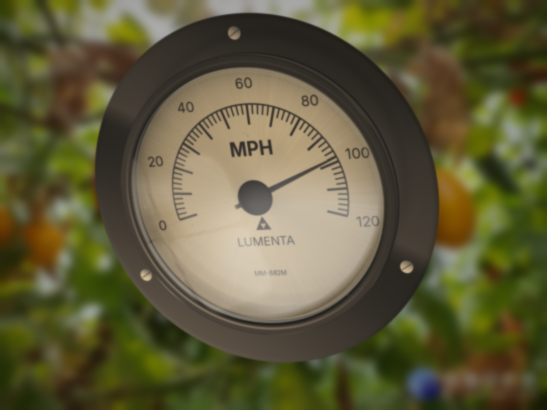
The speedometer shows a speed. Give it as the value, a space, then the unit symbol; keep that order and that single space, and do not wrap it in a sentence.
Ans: 98 mph
